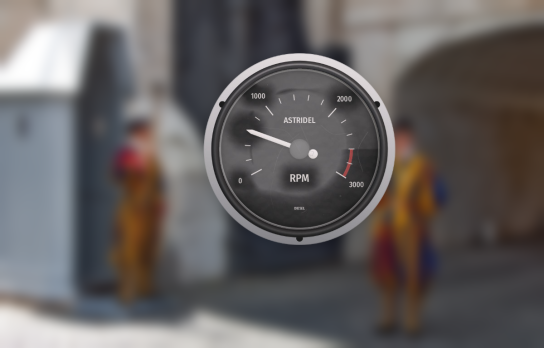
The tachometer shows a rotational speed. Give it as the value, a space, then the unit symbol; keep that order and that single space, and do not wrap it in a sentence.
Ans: 600 rpm
